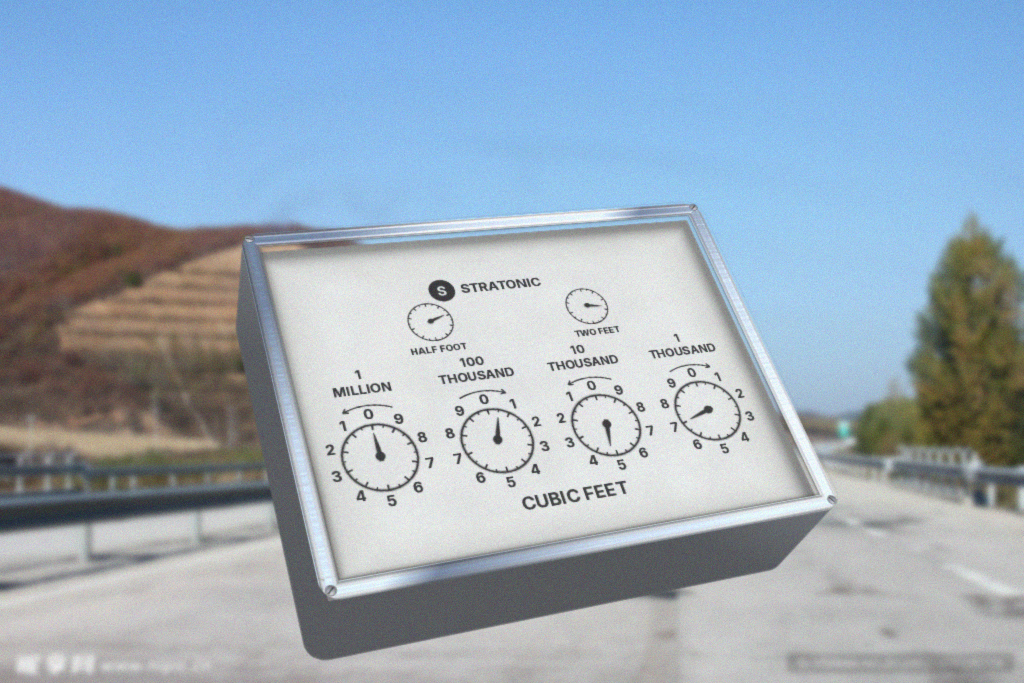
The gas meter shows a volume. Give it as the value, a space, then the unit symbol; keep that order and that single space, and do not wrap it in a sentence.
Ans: 4700 ft³
